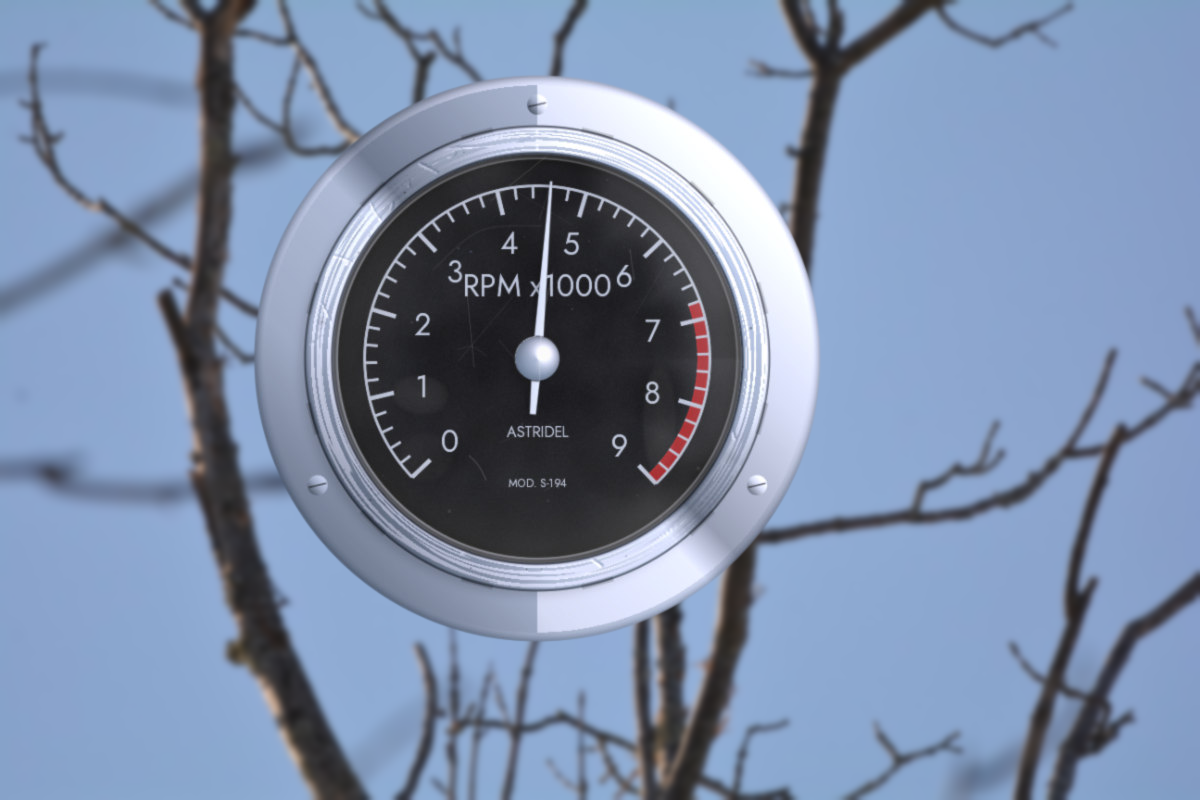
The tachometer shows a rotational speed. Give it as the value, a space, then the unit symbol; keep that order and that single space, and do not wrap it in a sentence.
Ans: 4600 rpm
